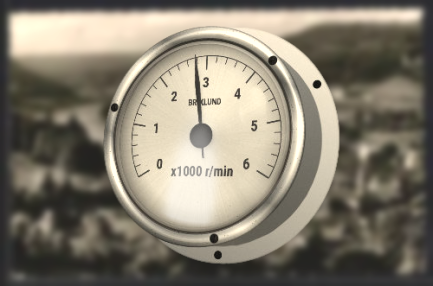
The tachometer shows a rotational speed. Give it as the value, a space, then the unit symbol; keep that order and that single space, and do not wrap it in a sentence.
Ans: 2800 rpm
